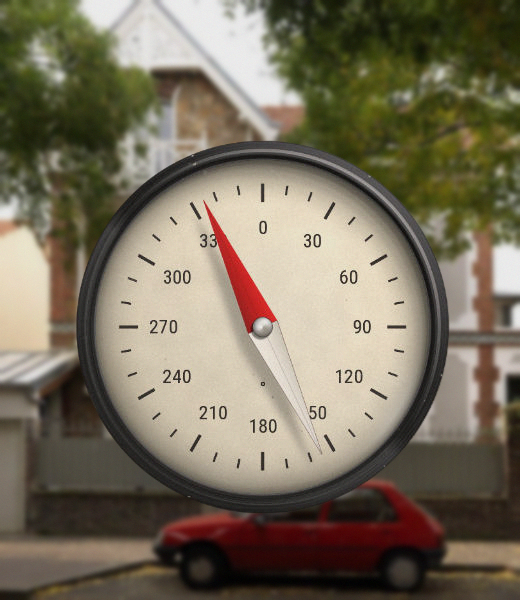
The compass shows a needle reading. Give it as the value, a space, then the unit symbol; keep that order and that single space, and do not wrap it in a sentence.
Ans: 335 °
